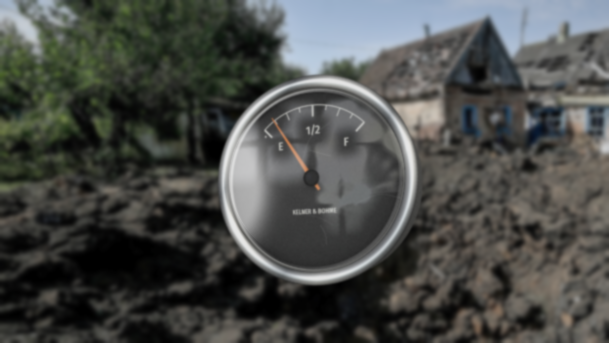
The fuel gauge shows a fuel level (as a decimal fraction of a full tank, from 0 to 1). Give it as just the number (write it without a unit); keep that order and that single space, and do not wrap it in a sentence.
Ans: 0.125
